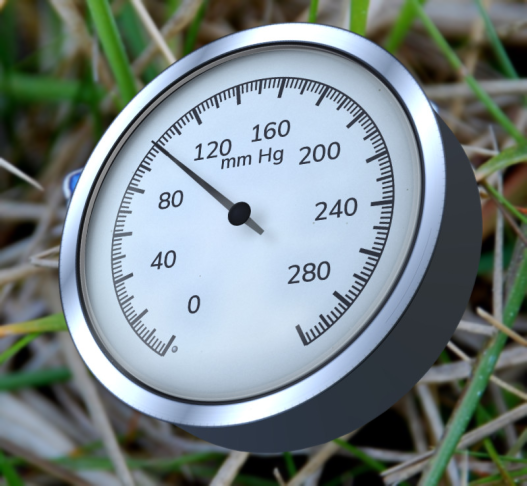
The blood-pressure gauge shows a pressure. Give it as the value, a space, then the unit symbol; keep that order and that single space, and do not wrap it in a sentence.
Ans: 100 mmHg
